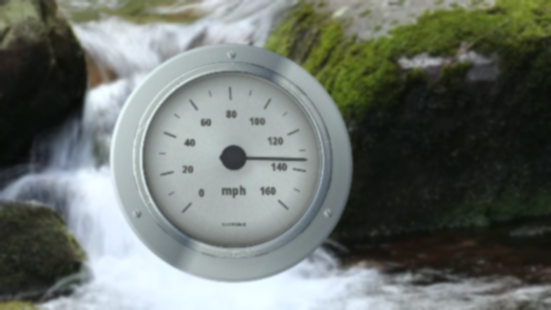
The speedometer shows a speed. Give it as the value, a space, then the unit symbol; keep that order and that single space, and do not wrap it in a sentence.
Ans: 135 mph
